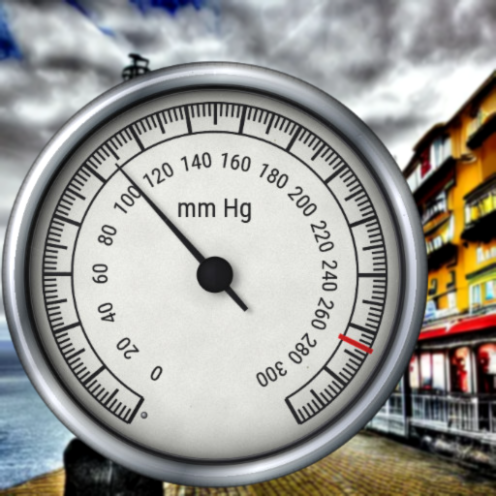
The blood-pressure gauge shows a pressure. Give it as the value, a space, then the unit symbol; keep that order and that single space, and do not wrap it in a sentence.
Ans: 108 mmHg
